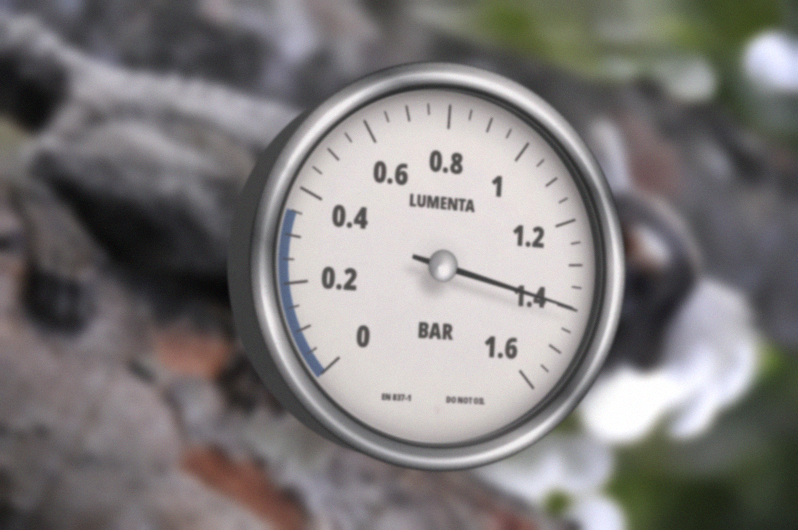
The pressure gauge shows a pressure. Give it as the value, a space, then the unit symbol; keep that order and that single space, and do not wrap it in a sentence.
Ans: 1.4 bar
